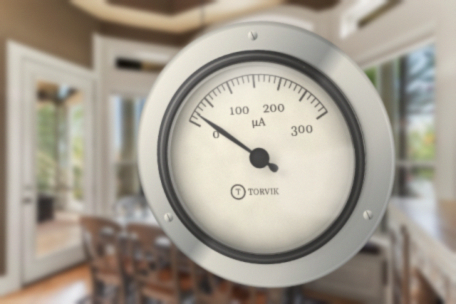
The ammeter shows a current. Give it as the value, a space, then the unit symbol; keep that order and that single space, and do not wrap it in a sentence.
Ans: 20 µA
